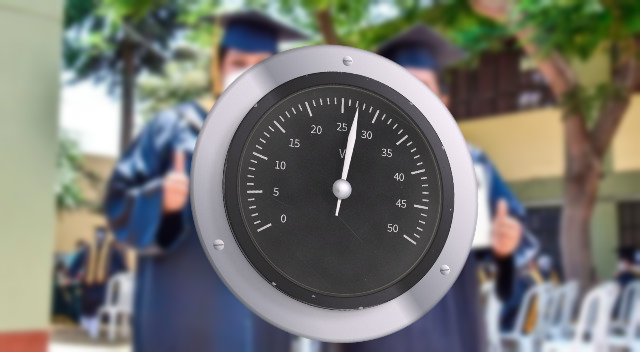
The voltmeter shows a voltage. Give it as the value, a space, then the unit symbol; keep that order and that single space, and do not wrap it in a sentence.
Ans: 27 V
